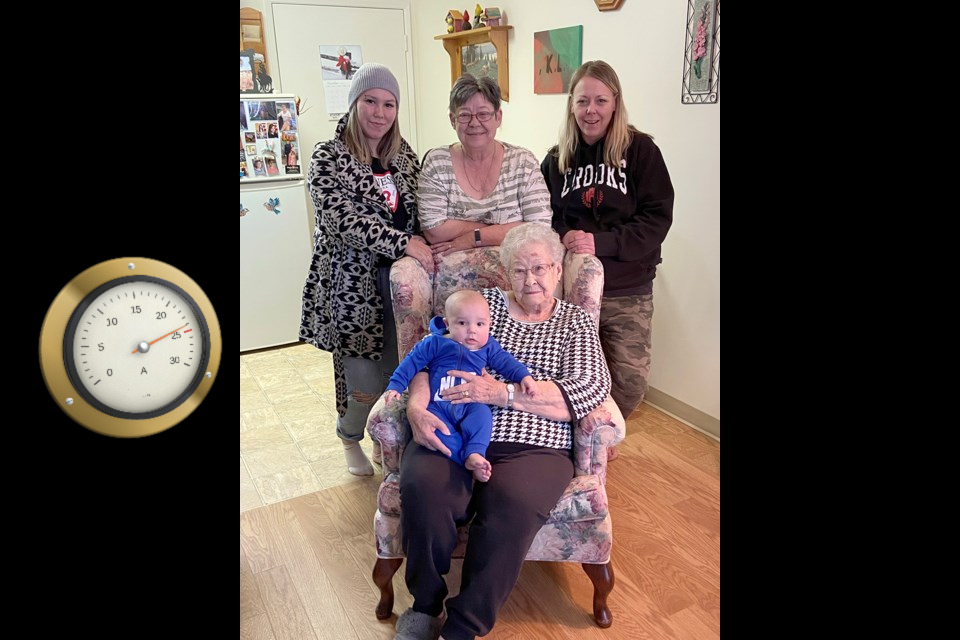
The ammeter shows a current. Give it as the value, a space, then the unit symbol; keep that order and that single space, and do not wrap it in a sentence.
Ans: 24 A
